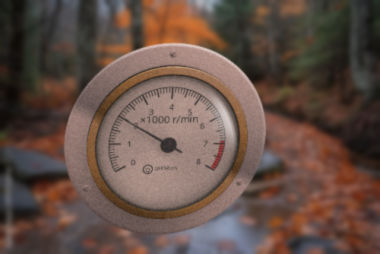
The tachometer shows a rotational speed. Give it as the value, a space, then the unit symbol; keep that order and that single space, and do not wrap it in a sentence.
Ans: 2000 rpm
